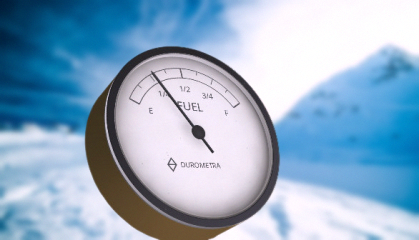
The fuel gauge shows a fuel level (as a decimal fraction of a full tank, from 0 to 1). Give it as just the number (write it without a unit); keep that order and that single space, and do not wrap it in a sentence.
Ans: 0.25
